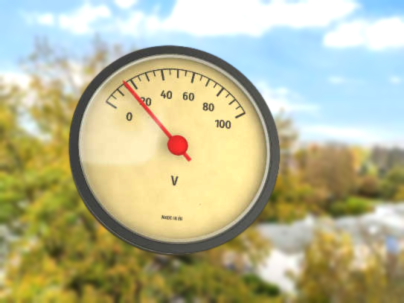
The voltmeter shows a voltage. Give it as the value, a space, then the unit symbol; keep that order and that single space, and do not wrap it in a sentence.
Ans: 15 V
